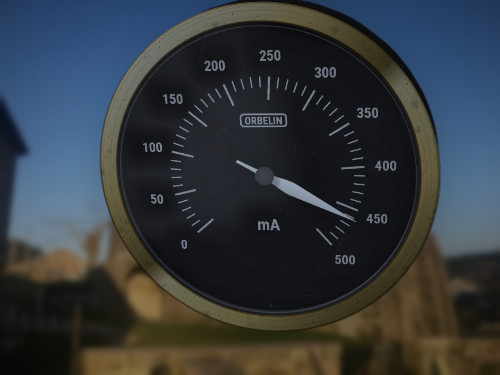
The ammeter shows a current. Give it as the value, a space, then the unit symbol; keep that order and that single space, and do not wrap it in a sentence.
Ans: 460 mA
